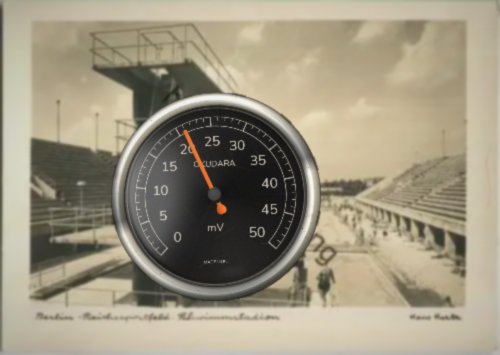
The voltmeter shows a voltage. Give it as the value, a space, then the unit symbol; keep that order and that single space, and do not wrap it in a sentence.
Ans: 21 mV
